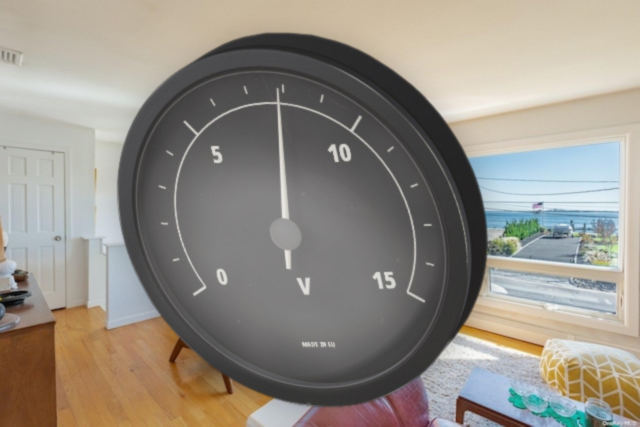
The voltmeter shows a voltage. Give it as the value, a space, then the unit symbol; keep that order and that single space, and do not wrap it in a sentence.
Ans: 8 V
